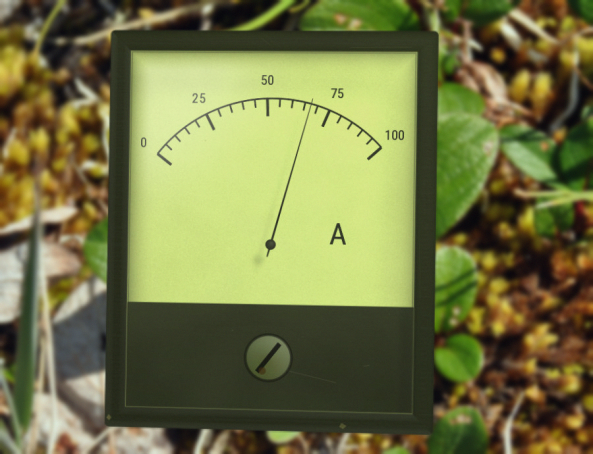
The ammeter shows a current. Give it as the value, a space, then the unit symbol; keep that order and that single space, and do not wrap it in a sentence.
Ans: 67.5 A
